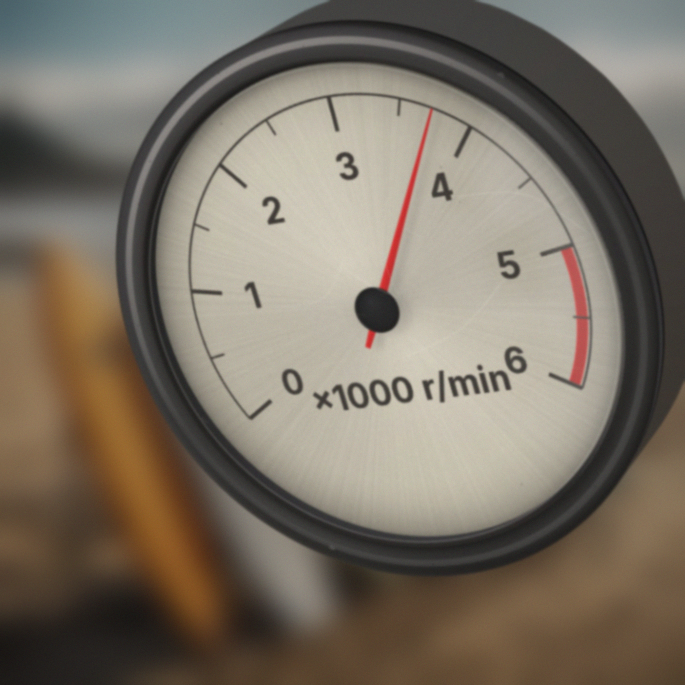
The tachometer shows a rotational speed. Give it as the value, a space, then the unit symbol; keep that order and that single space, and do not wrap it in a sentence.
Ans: 3750 rpm
